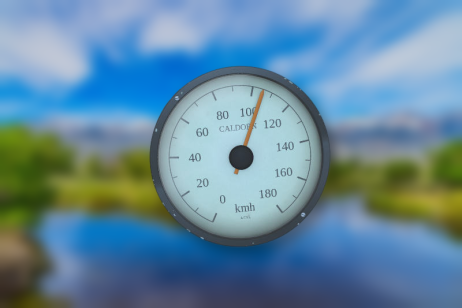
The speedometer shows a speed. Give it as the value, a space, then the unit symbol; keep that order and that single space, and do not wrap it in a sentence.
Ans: 105 km/h
